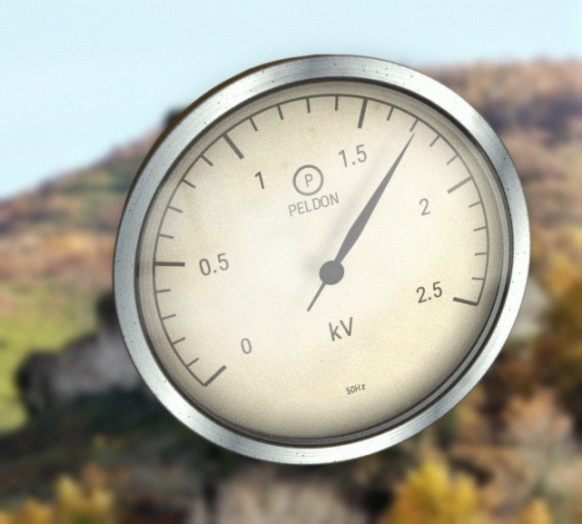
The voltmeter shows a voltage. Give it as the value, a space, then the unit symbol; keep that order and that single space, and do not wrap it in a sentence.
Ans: 1.7 kV
